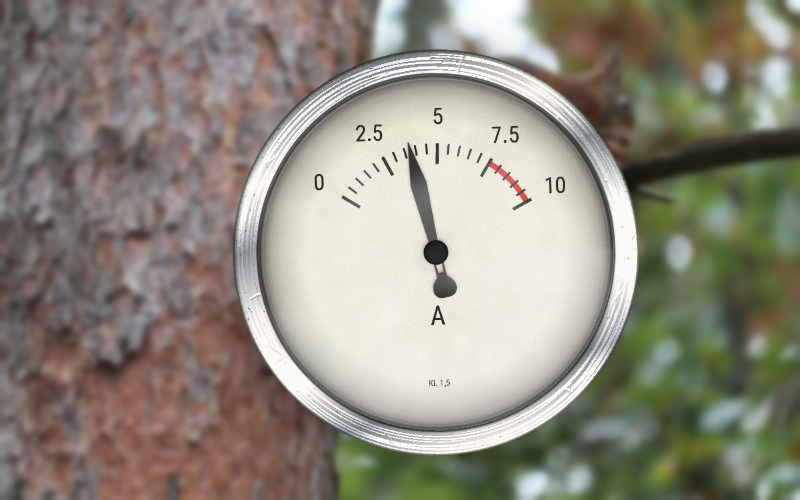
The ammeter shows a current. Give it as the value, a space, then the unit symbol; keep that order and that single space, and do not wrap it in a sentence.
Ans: 3.75 A
